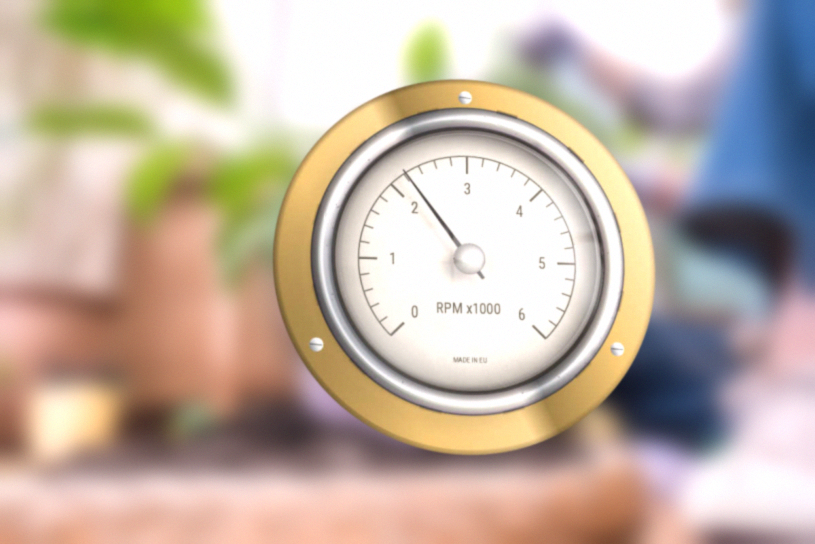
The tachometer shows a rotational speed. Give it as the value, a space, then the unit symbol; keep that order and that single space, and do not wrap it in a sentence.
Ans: 2200 rpm
